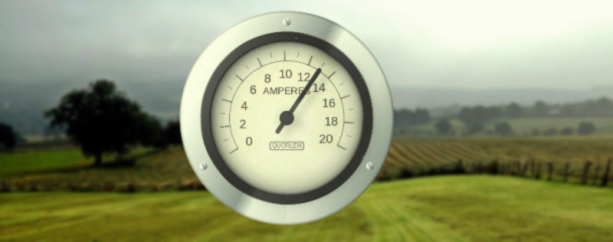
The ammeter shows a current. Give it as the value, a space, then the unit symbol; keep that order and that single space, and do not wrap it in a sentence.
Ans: 13 A
